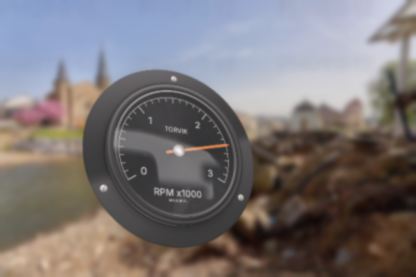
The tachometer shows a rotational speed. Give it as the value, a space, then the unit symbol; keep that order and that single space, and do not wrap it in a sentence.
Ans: 2500 rpm
